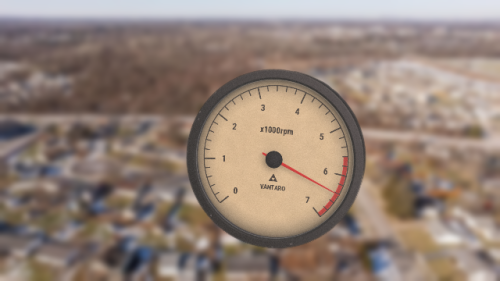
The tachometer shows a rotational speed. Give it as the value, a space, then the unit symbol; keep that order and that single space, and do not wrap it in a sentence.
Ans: 6400 rpm
